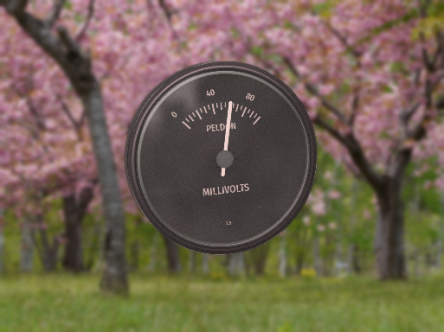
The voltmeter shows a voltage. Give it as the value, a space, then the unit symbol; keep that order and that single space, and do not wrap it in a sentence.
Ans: 60 mV
